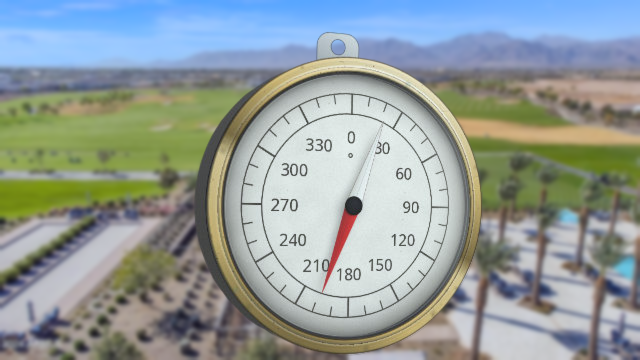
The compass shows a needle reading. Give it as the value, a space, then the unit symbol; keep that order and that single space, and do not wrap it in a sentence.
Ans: 200 °
